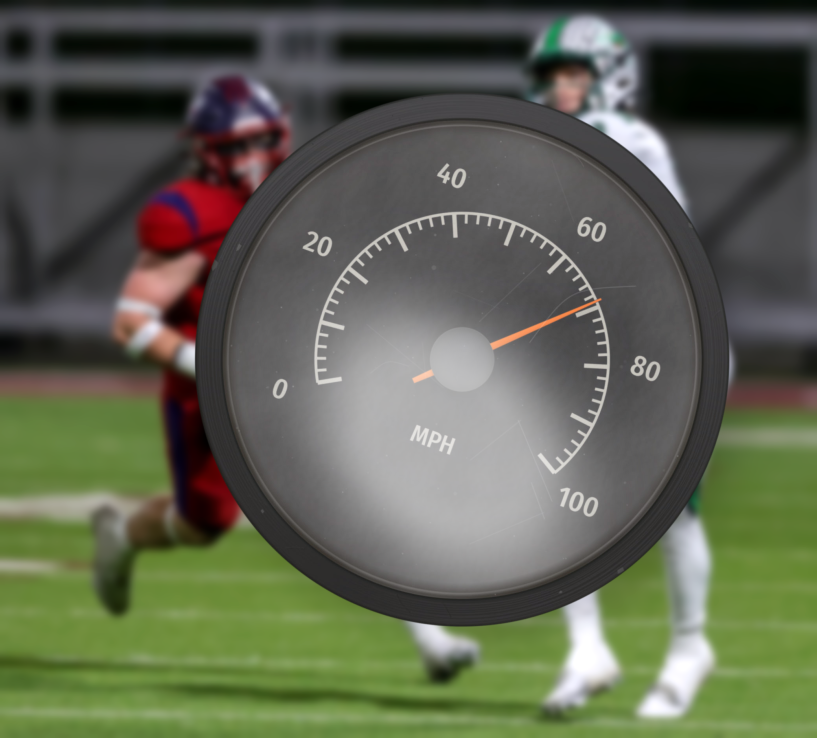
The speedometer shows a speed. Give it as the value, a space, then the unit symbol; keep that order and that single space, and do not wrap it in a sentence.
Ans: 69 mph
